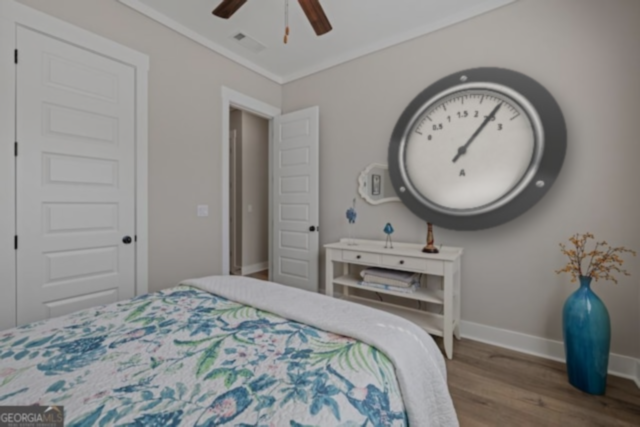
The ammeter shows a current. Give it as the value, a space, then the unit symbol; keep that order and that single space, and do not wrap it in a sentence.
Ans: 2.5 A
